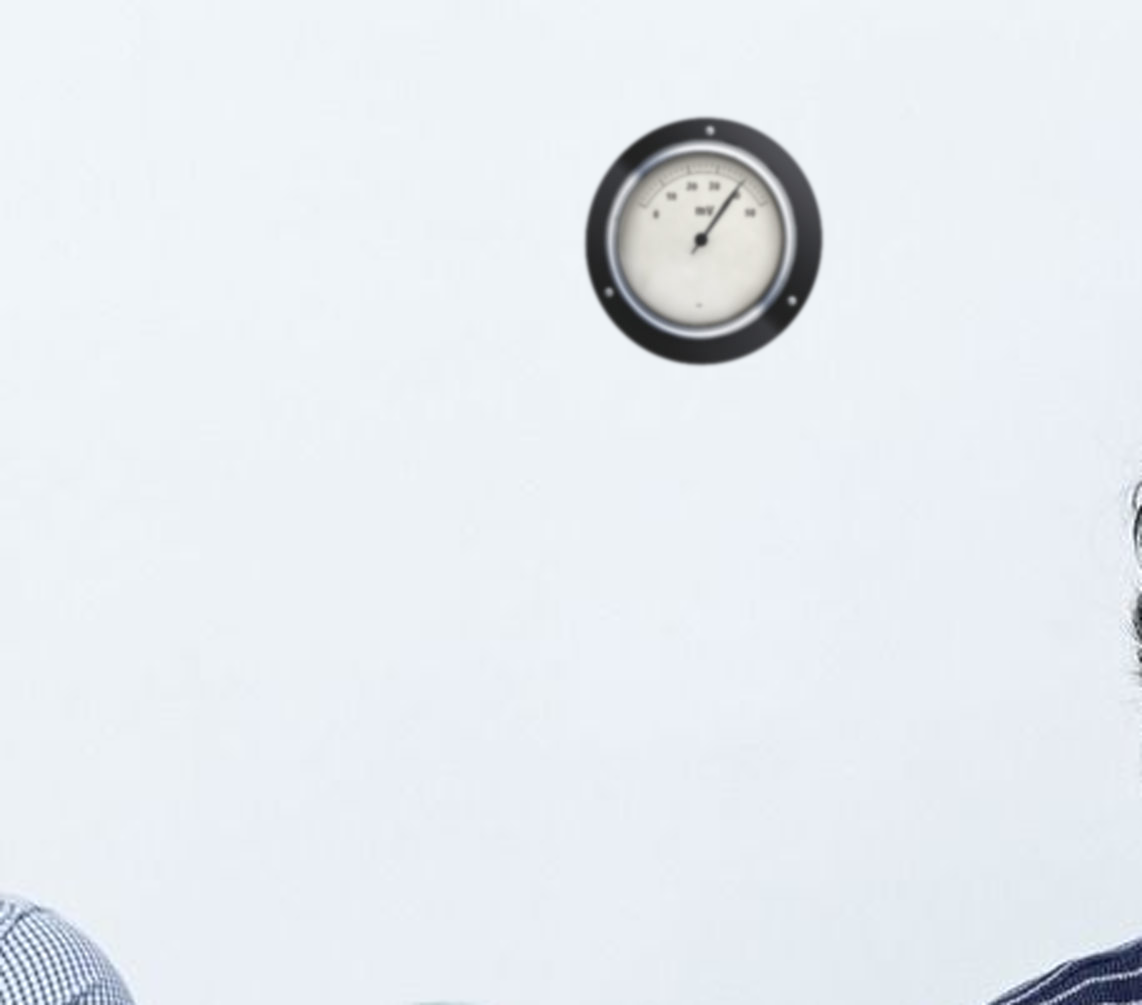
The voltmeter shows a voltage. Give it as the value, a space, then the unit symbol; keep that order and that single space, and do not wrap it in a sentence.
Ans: 40 mV
